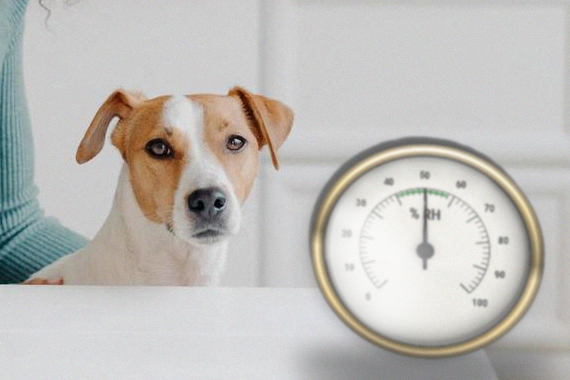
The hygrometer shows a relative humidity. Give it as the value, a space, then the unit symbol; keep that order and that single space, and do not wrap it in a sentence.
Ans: 50 %
